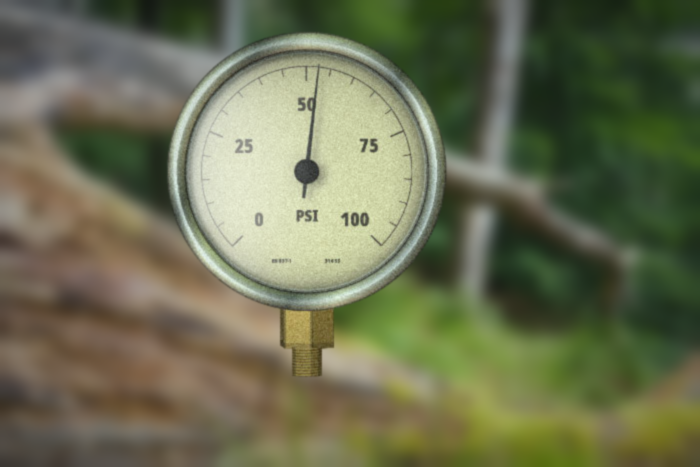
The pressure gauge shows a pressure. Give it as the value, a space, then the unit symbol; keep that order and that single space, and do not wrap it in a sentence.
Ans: 52.5 psi
